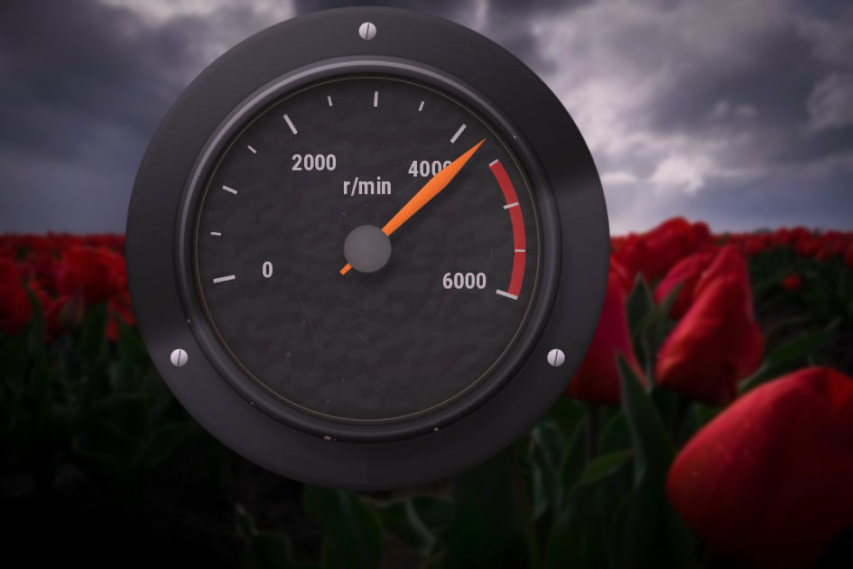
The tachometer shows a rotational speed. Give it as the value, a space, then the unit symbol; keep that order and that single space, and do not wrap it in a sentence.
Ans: 4250 rpm
